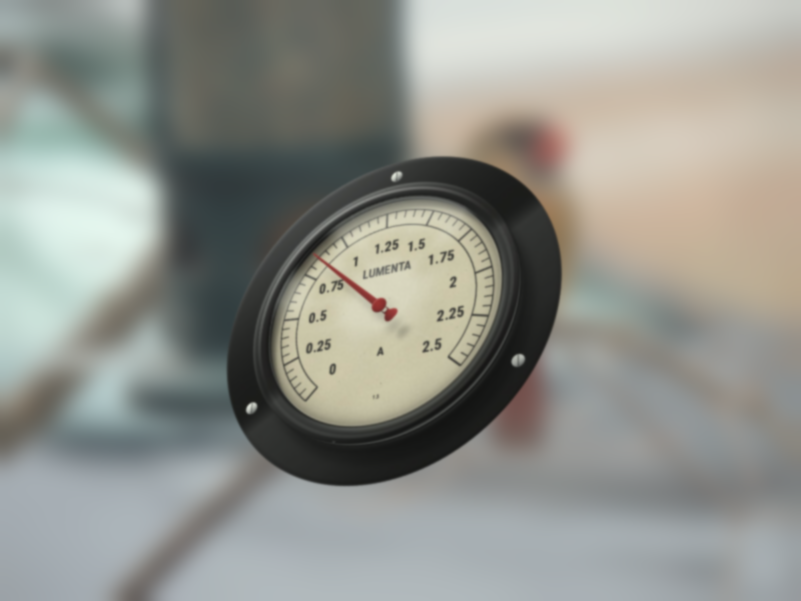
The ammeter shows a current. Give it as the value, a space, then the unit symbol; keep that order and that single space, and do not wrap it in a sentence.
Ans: 0.85 A
